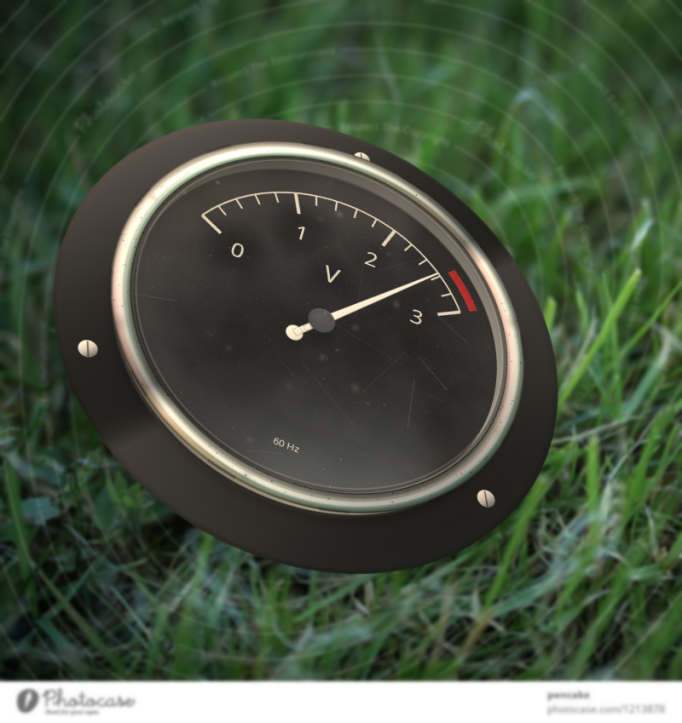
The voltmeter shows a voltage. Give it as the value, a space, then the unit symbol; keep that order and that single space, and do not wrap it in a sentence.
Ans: 2.6 V
